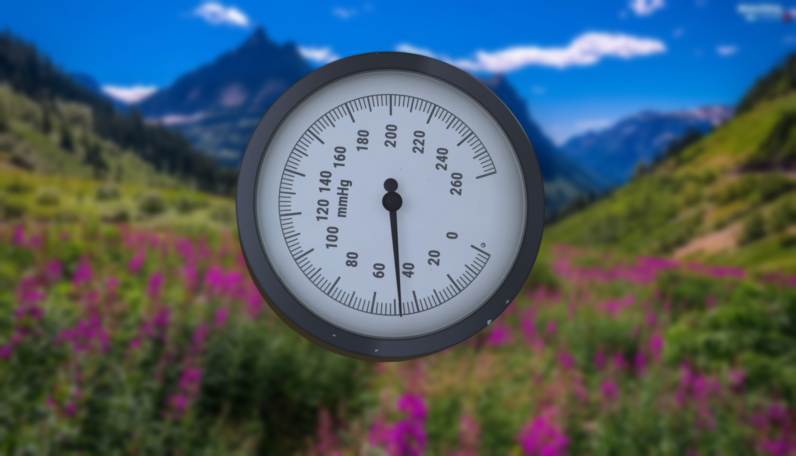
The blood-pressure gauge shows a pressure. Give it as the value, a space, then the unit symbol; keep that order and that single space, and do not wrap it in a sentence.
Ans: 48 mmHg
